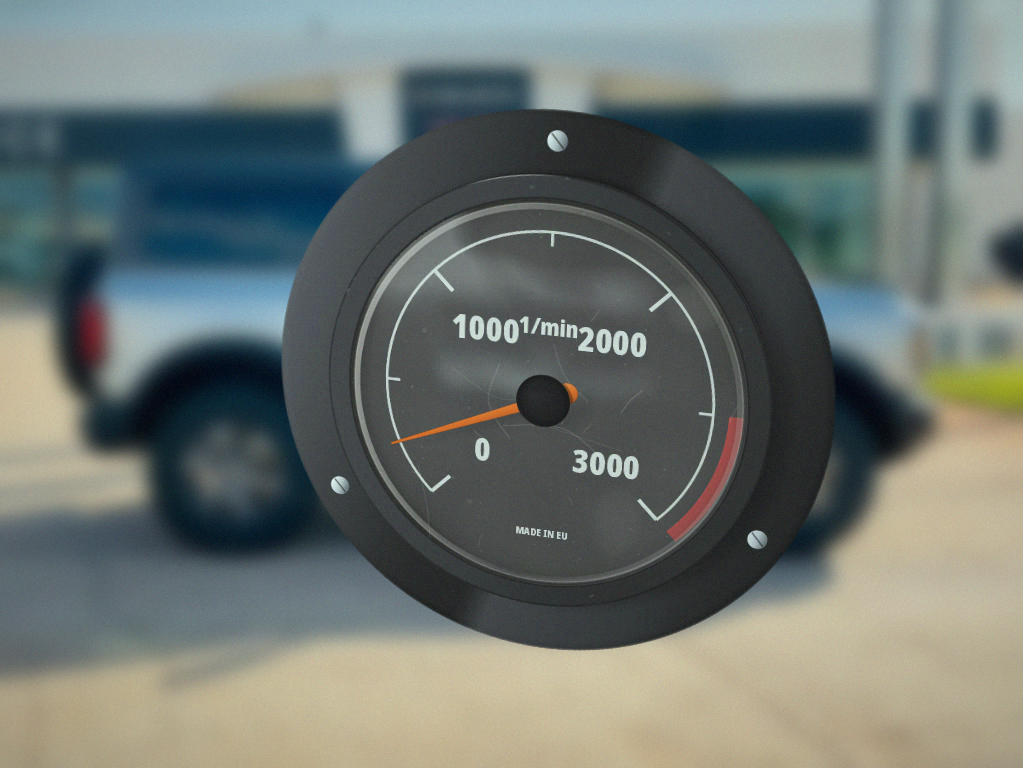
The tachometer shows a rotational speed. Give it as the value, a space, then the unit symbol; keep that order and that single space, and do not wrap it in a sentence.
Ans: 250 rpm
